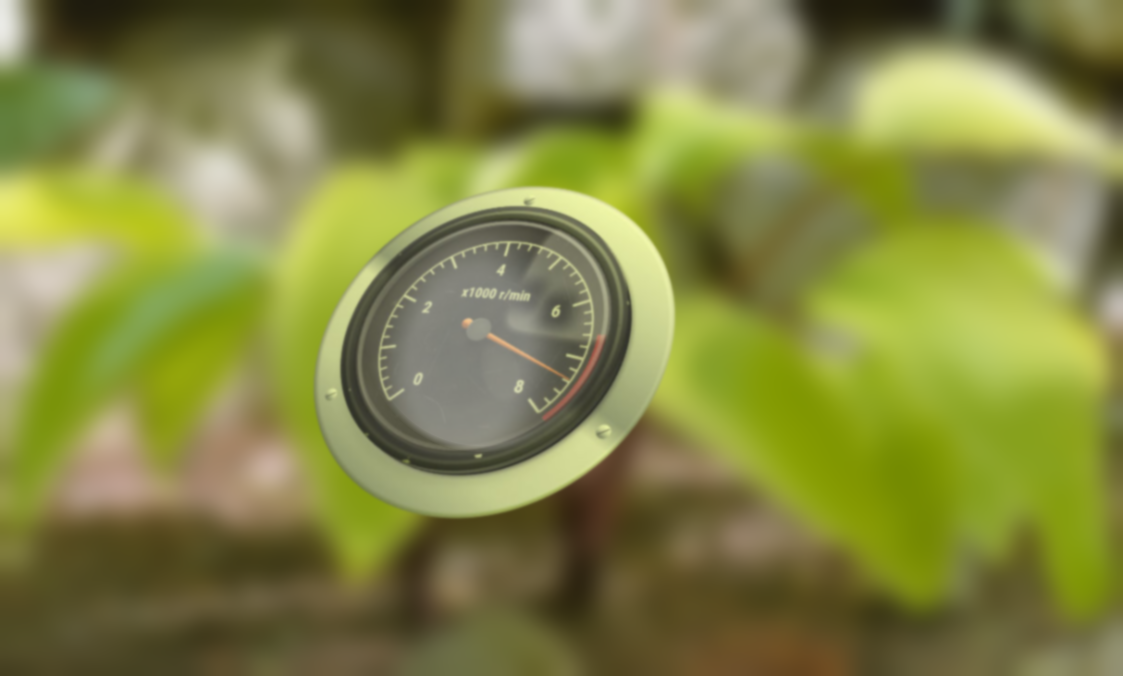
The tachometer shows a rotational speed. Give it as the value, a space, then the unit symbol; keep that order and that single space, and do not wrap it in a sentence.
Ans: 7400 rpm
